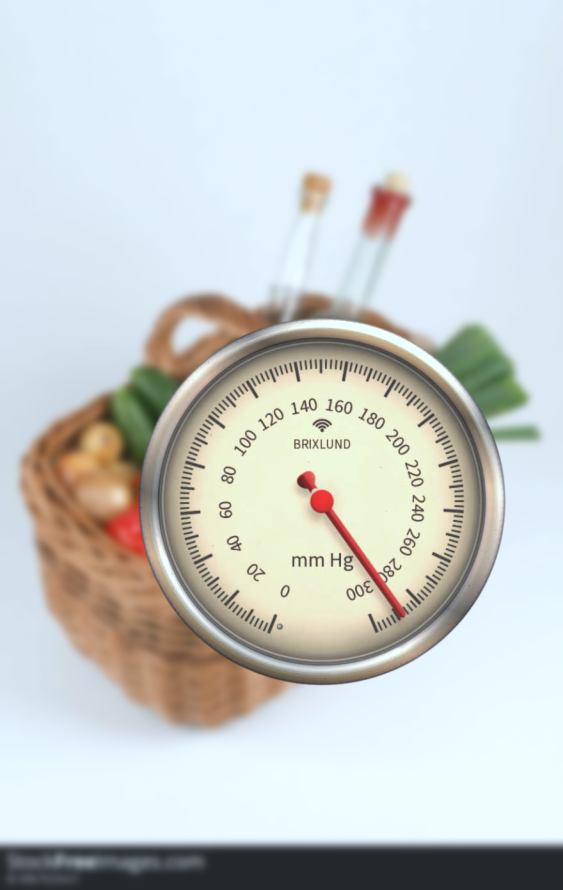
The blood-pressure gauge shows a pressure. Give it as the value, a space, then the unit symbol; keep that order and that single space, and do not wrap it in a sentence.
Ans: 288 mmHg
